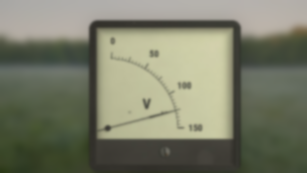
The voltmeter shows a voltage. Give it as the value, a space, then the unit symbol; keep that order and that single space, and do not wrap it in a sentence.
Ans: 125 V
